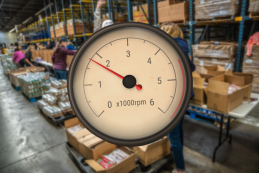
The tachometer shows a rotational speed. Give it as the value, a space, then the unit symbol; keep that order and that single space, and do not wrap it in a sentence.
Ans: 1750 rpm
